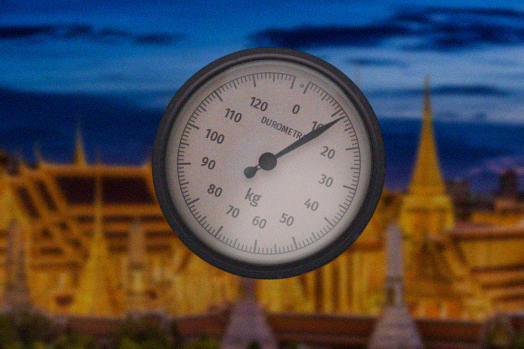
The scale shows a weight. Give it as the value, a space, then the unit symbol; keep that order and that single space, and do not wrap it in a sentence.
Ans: 12 kg
